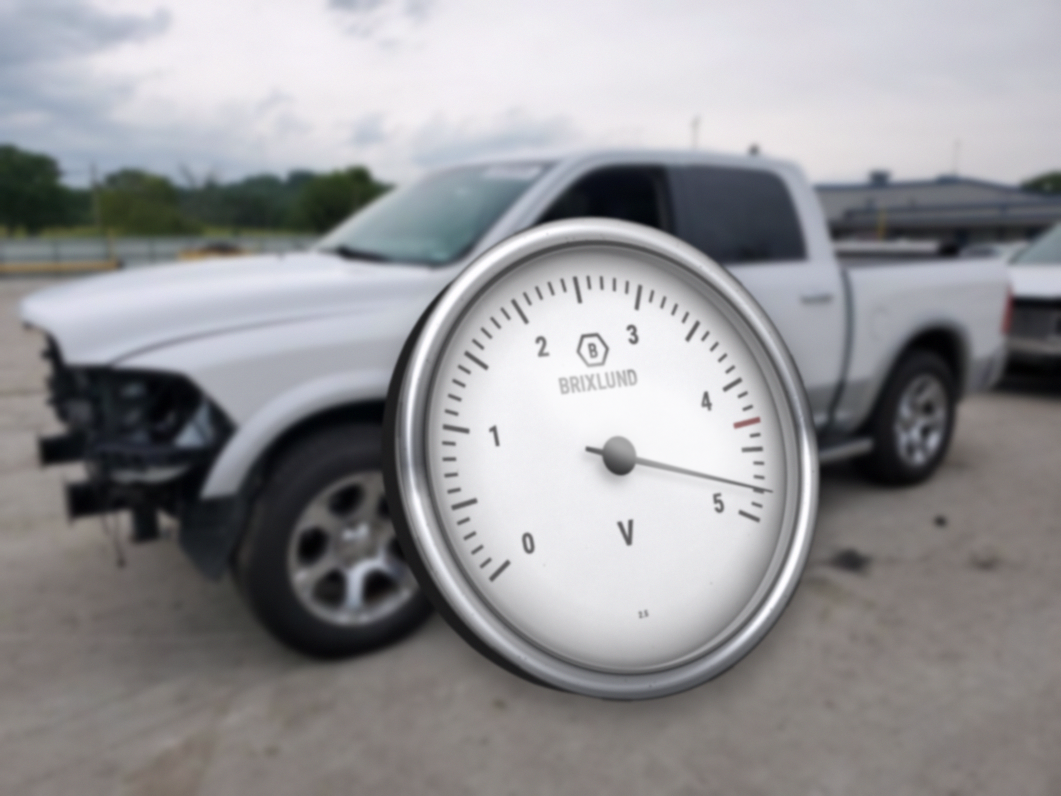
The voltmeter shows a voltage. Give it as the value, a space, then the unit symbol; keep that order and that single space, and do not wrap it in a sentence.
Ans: 4.8 V
